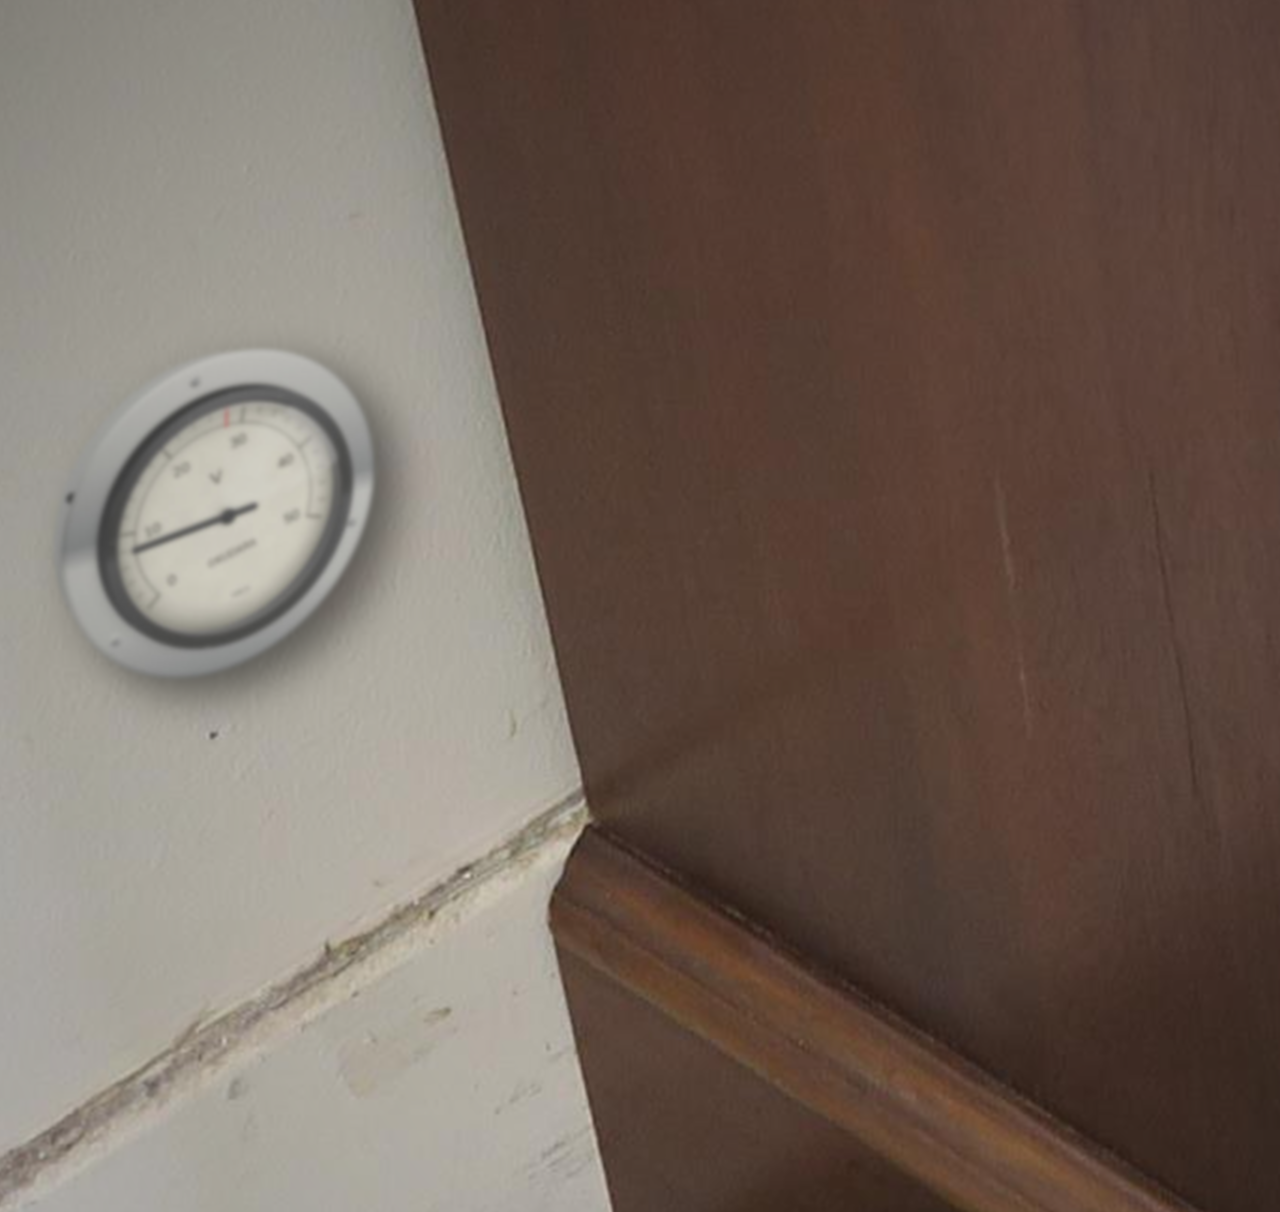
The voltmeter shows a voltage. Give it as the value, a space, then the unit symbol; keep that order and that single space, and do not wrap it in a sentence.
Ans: 8 V
